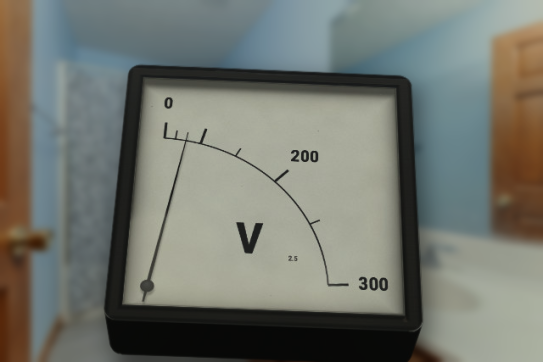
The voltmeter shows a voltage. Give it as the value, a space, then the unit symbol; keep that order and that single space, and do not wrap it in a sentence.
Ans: 75 V
